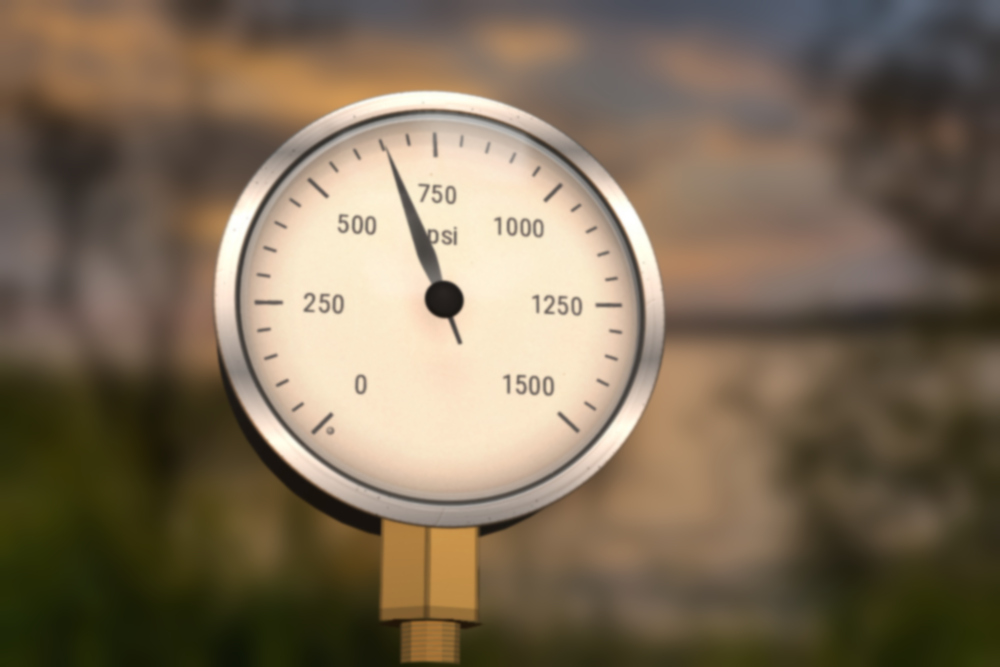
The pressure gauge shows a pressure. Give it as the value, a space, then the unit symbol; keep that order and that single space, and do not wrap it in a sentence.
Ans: 650 psi
